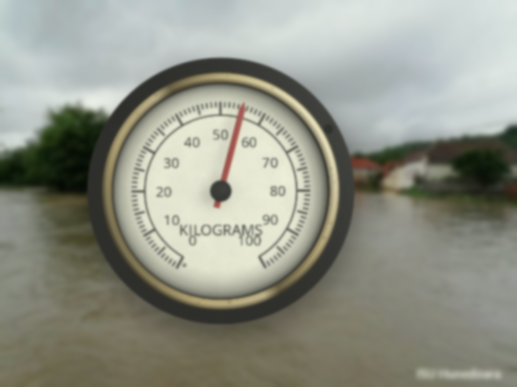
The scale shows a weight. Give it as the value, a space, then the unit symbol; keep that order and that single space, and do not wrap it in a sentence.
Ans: 55 kg
